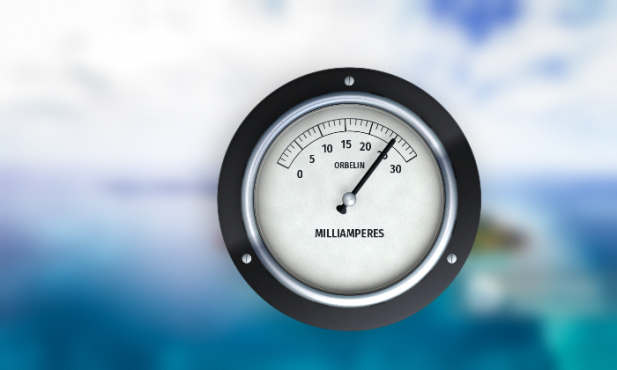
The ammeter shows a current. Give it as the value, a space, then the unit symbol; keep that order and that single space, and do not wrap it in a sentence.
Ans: 25 mA
